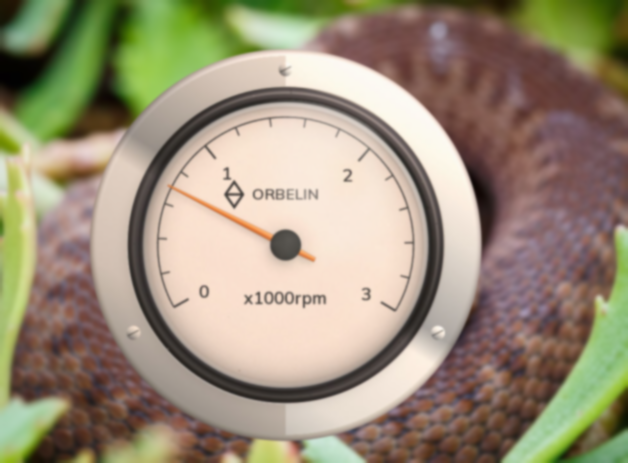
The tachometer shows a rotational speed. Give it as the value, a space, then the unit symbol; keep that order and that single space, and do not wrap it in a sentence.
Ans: 700 rpm
